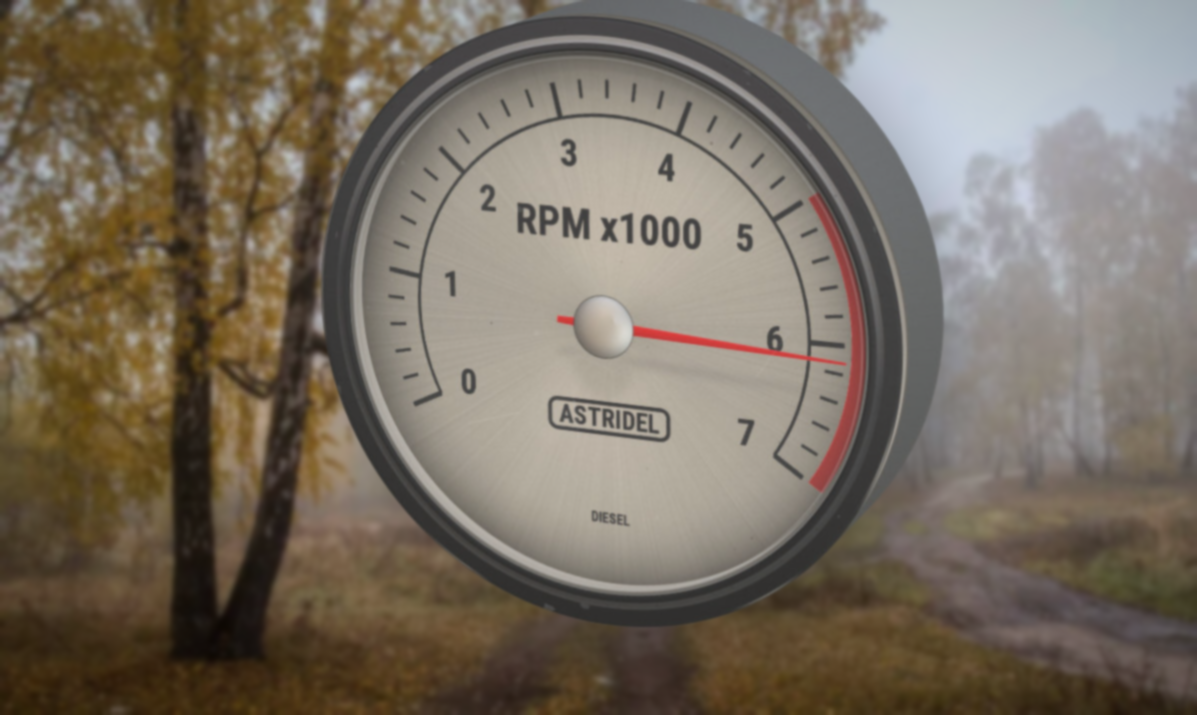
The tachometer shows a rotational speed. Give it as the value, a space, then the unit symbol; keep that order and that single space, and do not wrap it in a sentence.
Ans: 6100 rpm
